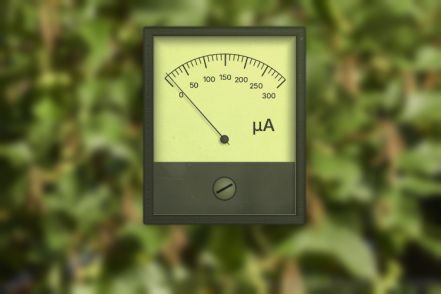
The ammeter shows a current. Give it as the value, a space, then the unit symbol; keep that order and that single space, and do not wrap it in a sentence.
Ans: 10 µA
